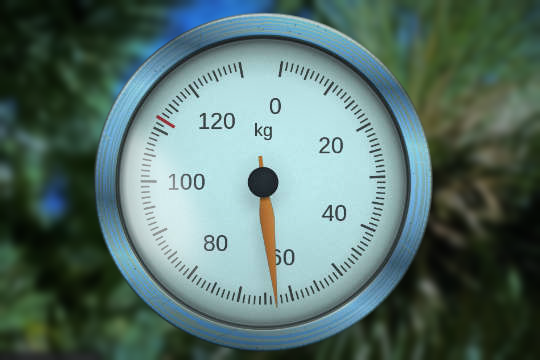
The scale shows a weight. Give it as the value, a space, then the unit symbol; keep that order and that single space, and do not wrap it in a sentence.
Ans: 63 kg
